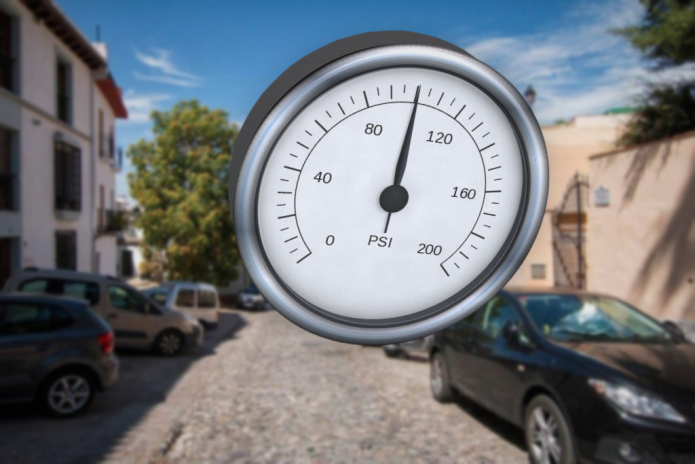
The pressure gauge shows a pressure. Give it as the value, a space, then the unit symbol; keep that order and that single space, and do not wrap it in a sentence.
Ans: 100 psi
